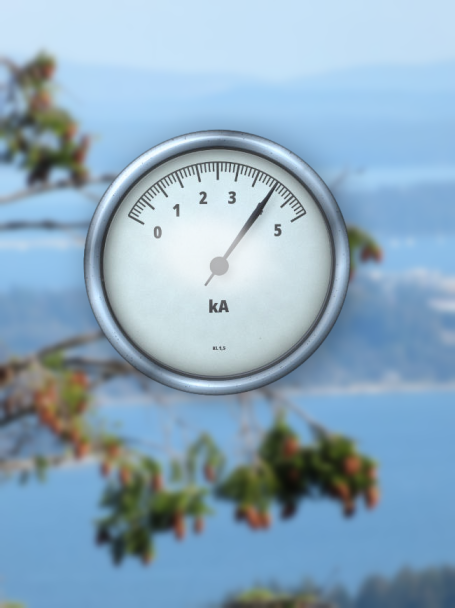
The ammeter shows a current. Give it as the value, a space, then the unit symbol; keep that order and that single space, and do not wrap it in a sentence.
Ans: 4 kA
